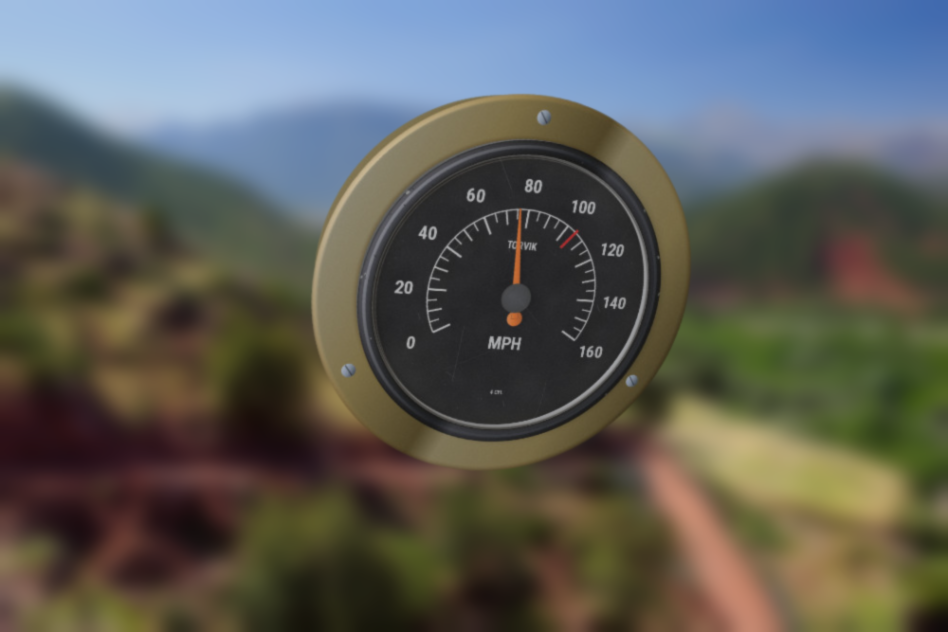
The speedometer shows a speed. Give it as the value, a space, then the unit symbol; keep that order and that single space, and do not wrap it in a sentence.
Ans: 75 mph
